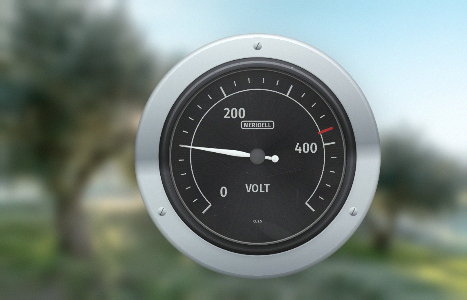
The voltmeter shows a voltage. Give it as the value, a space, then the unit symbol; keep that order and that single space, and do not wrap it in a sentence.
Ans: 100 V
